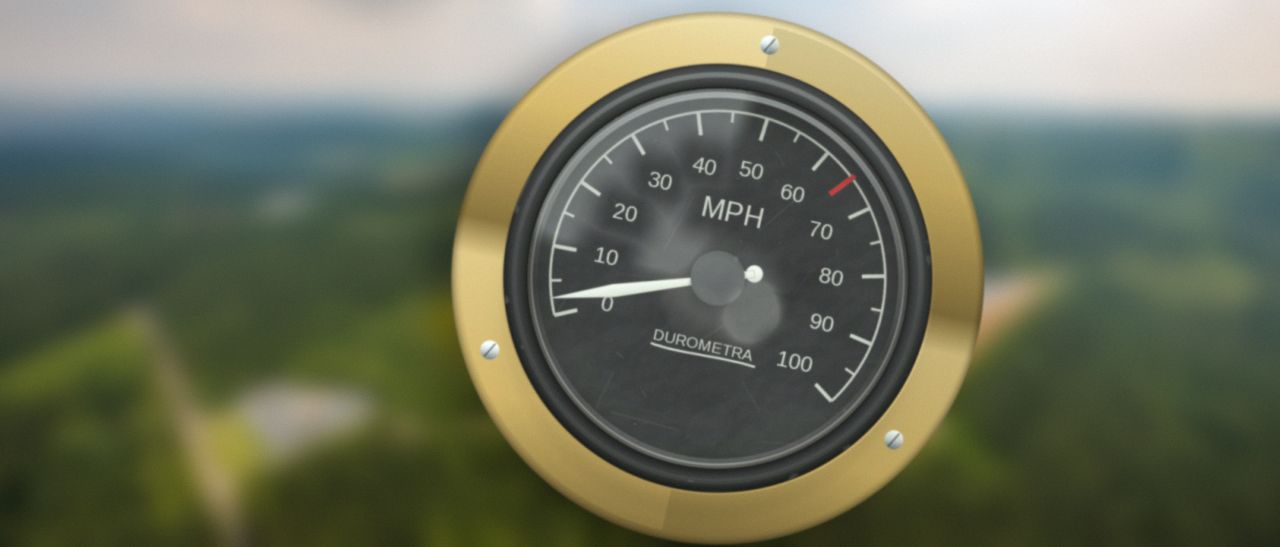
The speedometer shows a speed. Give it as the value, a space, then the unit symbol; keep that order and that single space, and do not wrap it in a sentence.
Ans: 2.5 mph
